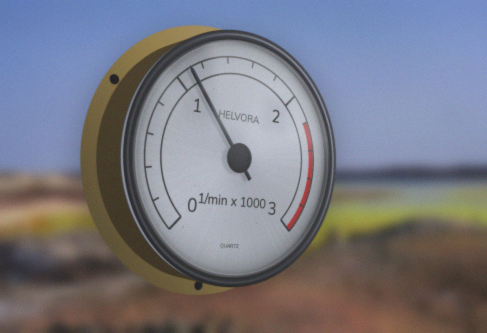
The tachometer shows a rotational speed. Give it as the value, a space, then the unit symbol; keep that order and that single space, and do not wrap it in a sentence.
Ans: 1100 rpm
